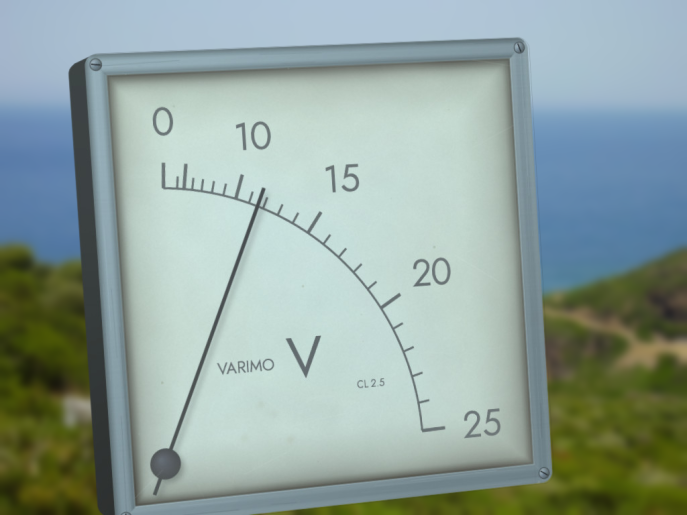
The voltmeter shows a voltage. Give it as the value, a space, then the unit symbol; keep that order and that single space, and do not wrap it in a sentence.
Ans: 11.5 V
